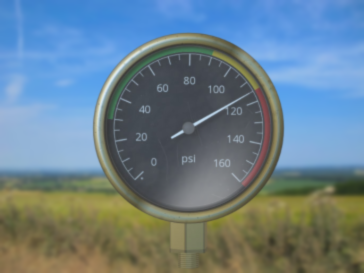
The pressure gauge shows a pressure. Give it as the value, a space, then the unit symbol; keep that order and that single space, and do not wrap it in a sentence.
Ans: 115 psi
